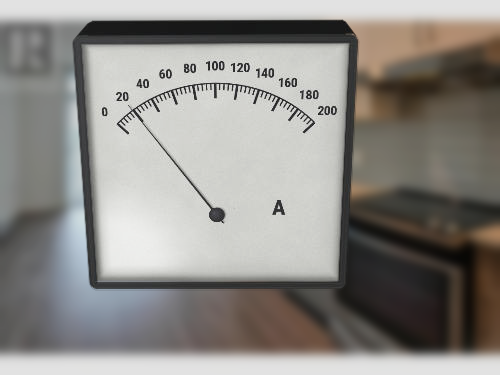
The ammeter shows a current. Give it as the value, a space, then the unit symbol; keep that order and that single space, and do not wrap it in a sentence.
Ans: 20 A
